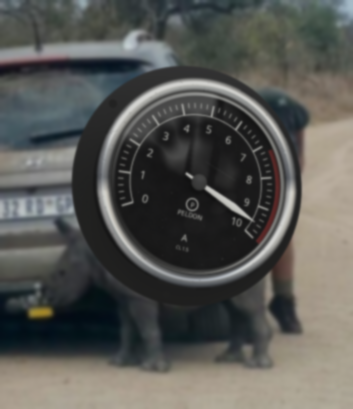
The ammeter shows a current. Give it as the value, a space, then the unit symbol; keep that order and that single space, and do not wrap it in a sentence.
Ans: 9.6 A
